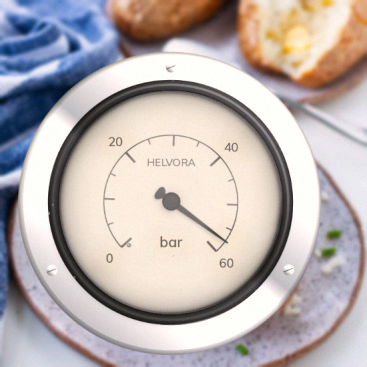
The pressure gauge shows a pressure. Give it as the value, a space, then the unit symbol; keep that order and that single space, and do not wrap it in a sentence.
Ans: 57.5 bar
